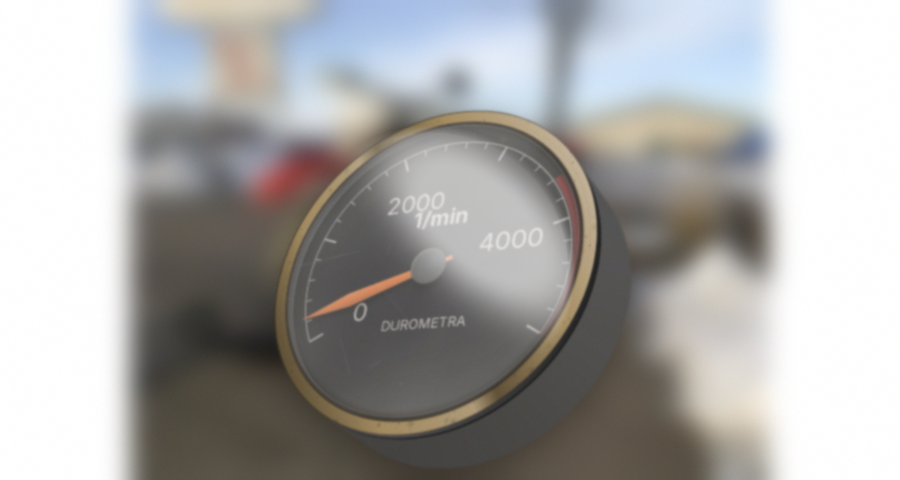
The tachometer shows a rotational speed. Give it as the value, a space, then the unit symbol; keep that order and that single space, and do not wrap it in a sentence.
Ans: 200 rpm
